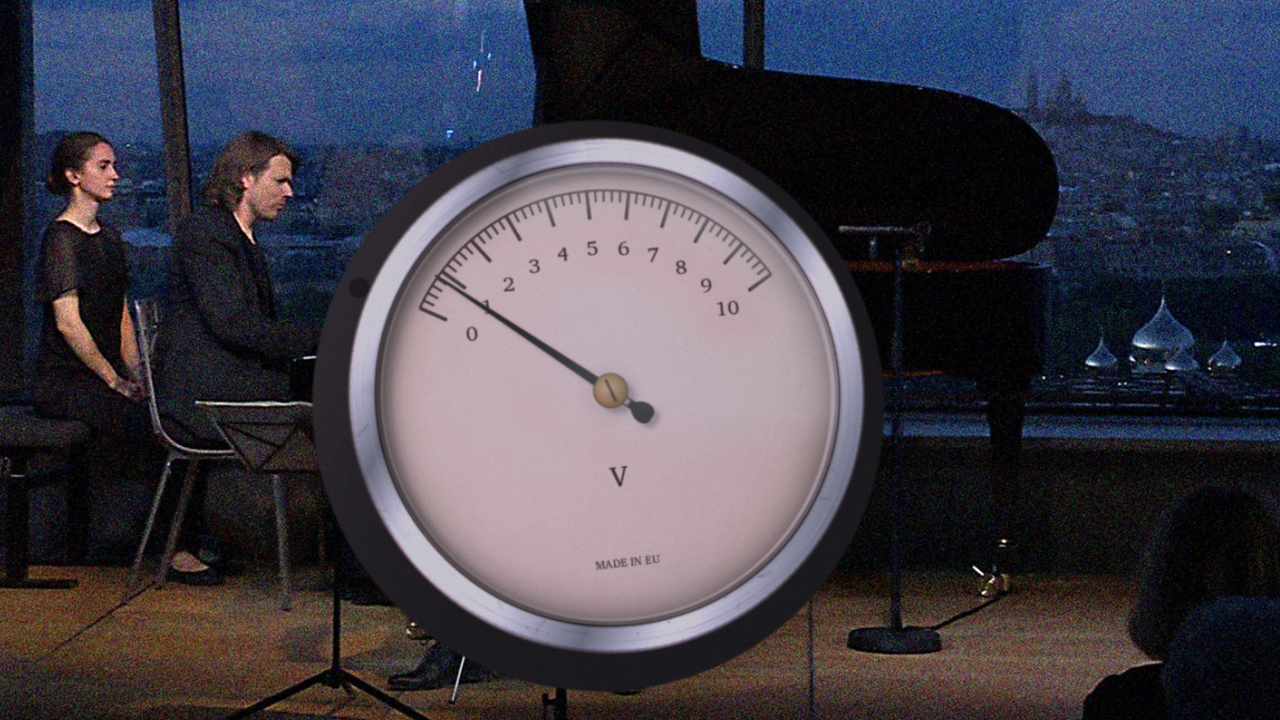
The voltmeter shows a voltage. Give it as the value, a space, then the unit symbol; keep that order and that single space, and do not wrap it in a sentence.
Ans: 0.8 V
